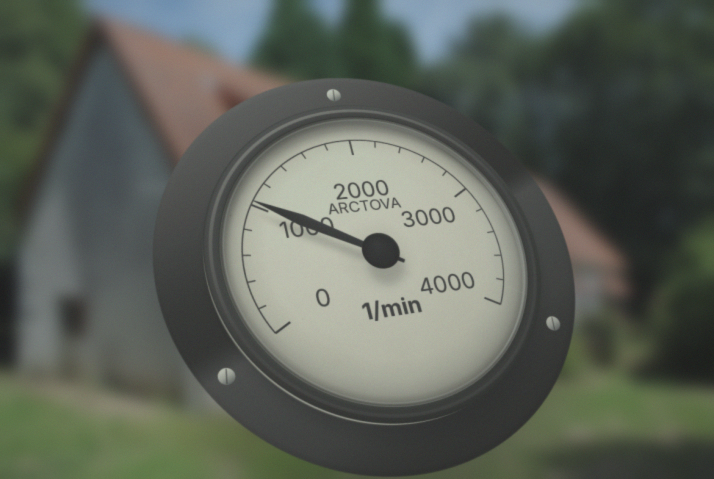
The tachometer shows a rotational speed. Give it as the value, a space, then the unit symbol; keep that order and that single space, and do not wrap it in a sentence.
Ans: 1000 rpm
